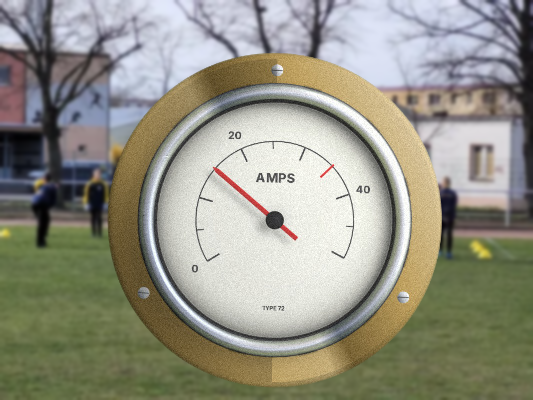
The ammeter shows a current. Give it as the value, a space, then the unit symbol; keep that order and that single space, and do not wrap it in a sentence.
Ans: 15 A
